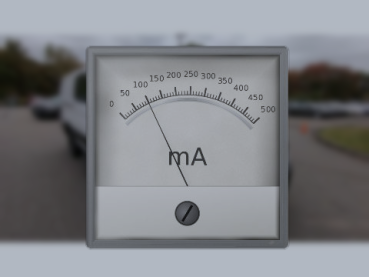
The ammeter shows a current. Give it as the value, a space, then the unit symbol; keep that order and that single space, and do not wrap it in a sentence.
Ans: 100 mA
